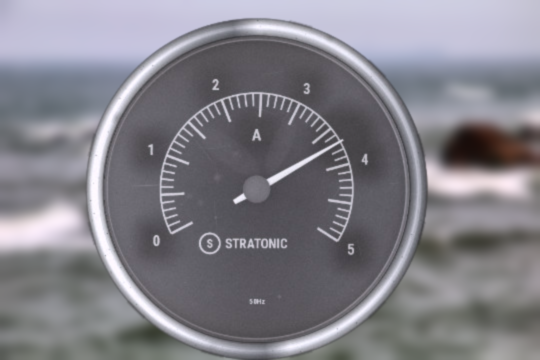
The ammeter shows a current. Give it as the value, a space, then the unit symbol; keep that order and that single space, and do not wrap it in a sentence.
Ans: 3.7 A
